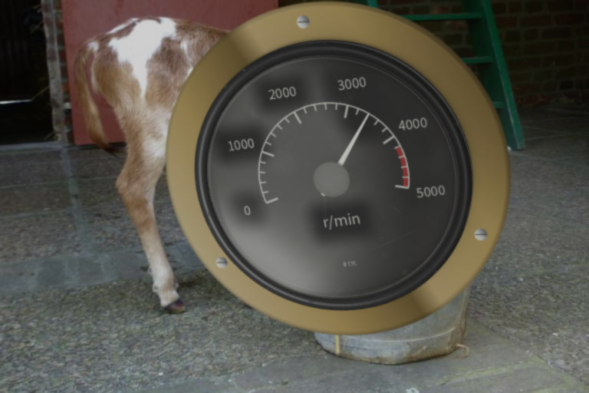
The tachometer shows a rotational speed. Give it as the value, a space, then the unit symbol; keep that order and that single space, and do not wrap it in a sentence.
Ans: 3400 rpm
